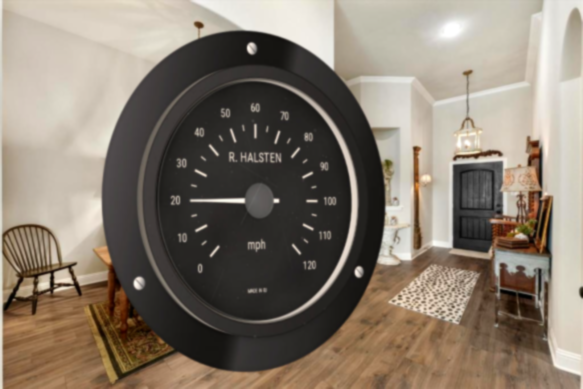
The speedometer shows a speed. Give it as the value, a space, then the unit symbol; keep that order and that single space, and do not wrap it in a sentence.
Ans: 20 mph
